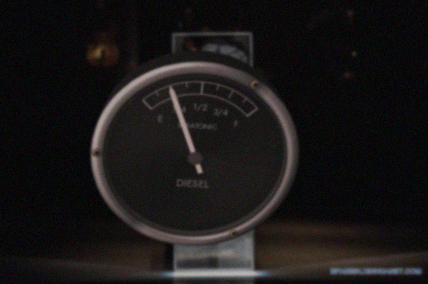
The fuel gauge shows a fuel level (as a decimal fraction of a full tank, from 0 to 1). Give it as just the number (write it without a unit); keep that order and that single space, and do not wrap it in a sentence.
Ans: 0.25
